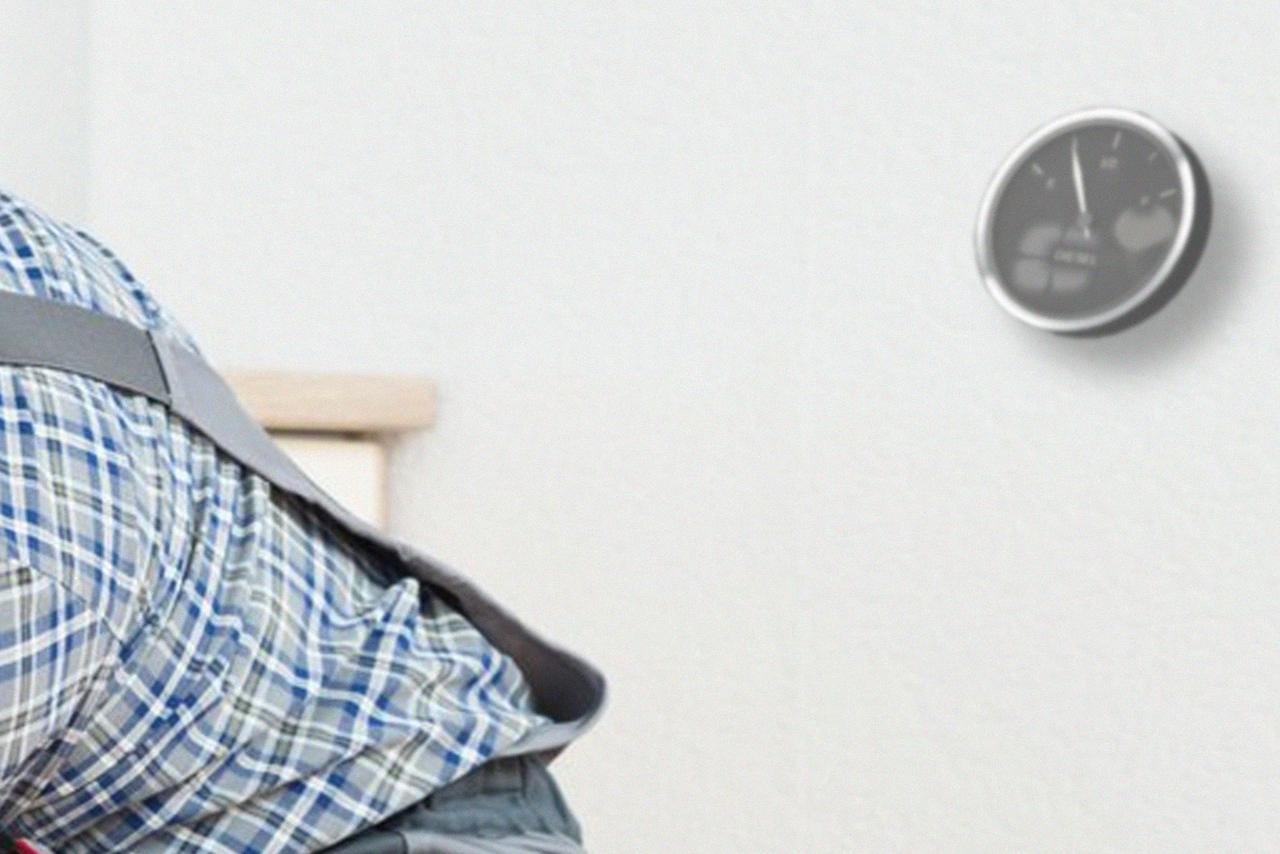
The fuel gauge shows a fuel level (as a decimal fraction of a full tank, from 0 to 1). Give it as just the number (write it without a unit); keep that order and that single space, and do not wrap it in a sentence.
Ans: 0.25
